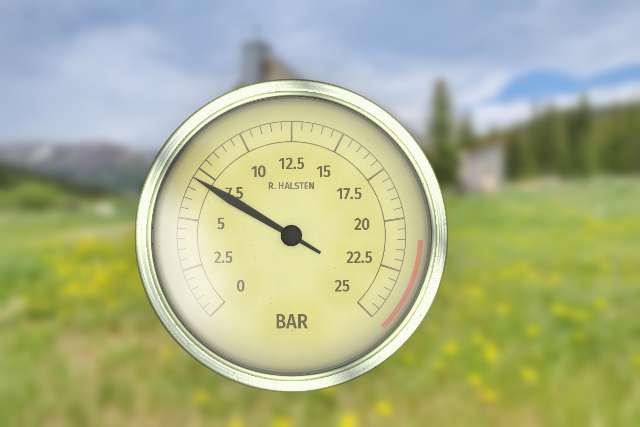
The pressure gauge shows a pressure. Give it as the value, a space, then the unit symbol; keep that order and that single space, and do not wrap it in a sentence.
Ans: 7 bar
